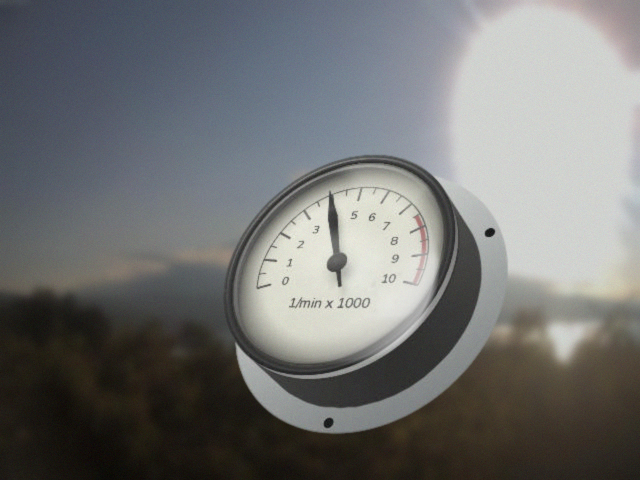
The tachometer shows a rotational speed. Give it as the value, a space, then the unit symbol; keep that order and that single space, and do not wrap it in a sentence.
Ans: 4000 rpm
